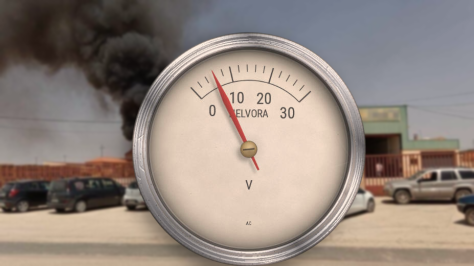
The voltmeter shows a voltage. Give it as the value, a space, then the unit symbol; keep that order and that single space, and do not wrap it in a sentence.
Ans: 6 V
